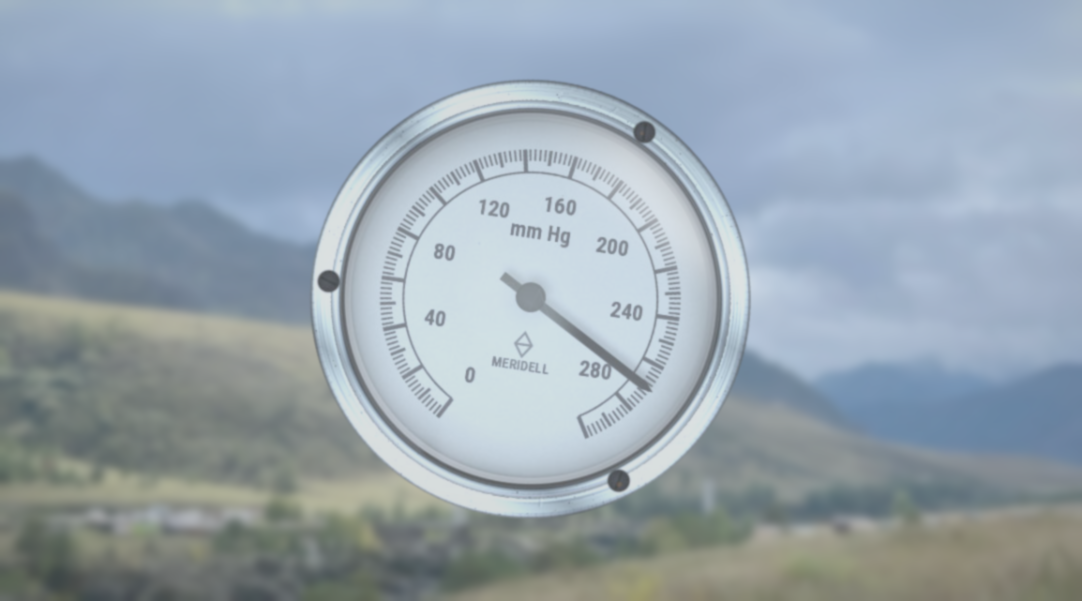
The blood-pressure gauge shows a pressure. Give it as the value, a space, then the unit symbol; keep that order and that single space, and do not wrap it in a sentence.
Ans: 270 mmHg
